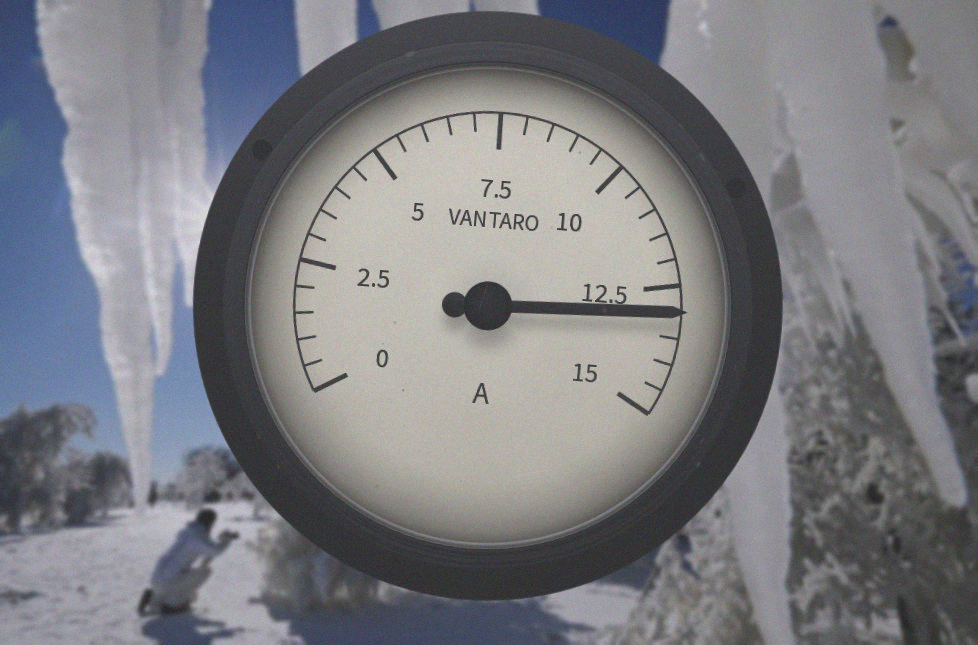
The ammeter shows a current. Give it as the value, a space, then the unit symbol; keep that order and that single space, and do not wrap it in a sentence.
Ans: 13 A
